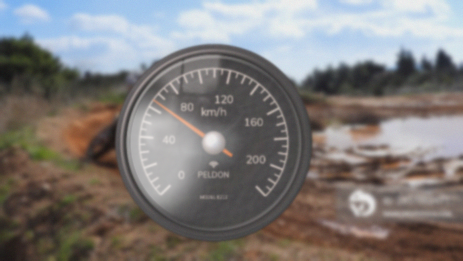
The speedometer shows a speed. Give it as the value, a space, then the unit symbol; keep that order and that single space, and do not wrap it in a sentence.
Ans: 65 km/h
